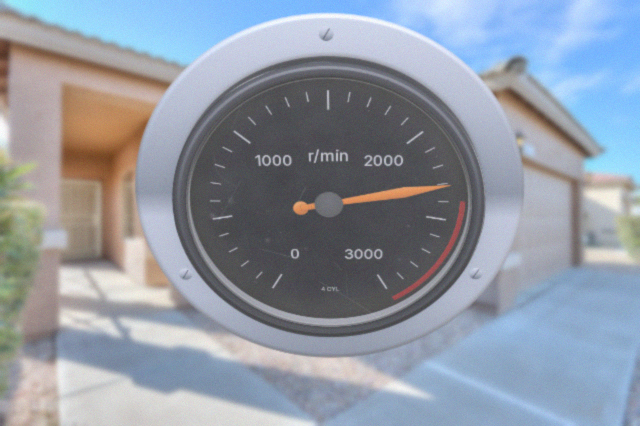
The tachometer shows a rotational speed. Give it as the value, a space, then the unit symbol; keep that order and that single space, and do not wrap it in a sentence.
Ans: 2300 rpm
